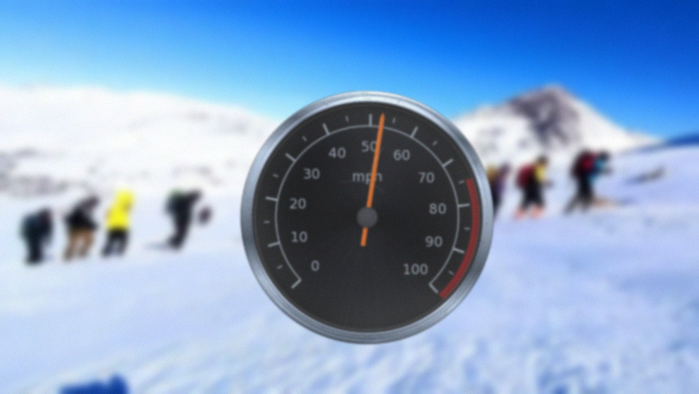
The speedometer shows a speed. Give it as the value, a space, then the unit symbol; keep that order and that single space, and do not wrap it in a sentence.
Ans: 52.5 mph
